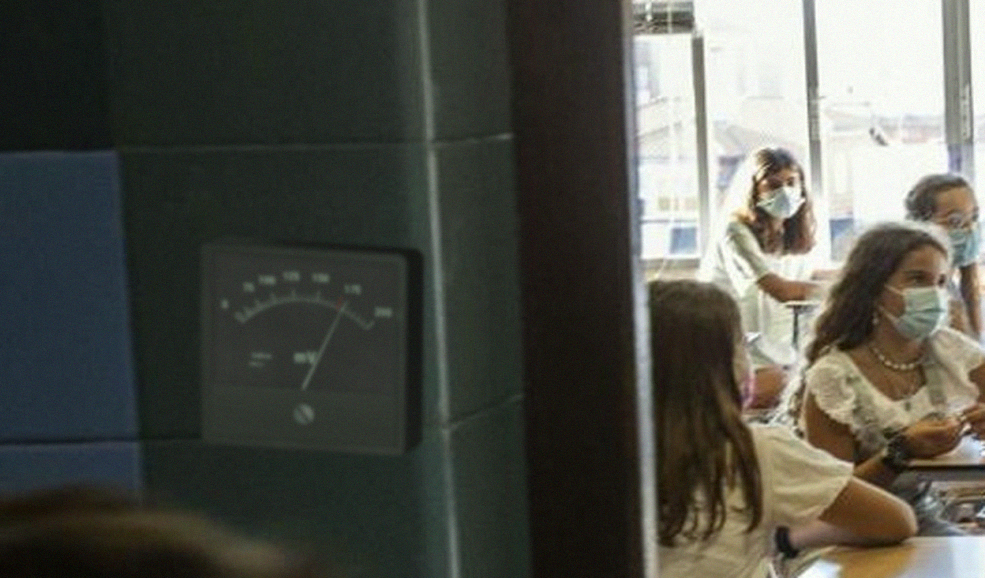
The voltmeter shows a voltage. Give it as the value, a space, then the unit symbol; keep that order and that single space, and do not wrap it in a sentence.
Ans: 175 mV
